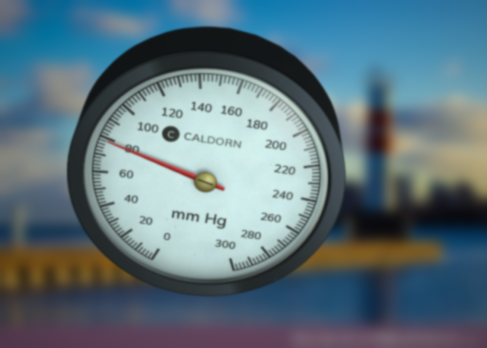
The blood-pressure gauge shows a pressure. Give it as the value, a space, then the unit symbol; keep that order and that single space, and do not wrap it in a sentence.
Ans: 80 mmHg
